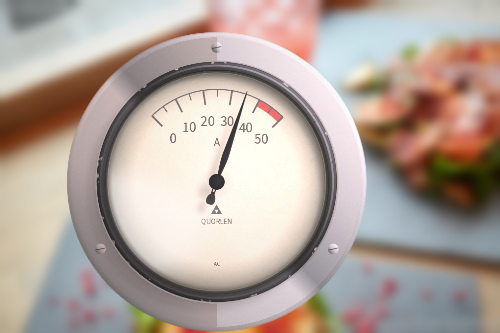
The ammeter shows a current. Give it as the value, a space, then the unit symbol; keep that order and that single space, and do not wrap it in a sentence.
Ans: 35 A
